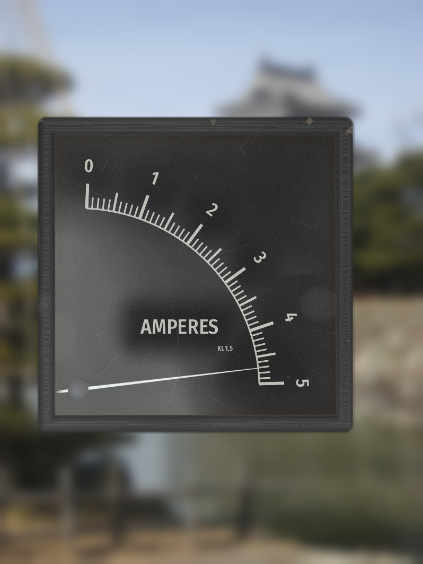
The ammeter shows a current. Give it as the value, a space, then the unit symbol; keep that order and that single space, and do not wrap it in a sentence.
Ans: 4.7 A
